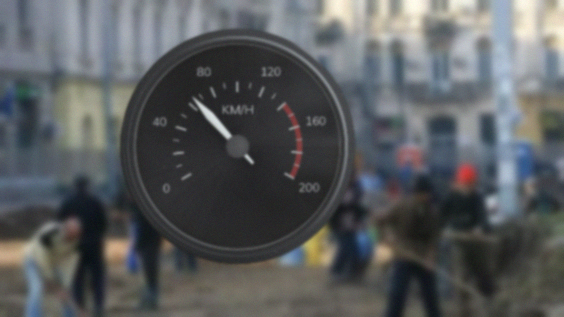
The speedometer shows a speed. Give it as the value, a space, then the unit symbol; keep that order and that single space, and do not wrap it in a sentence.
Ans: 65 km/h
